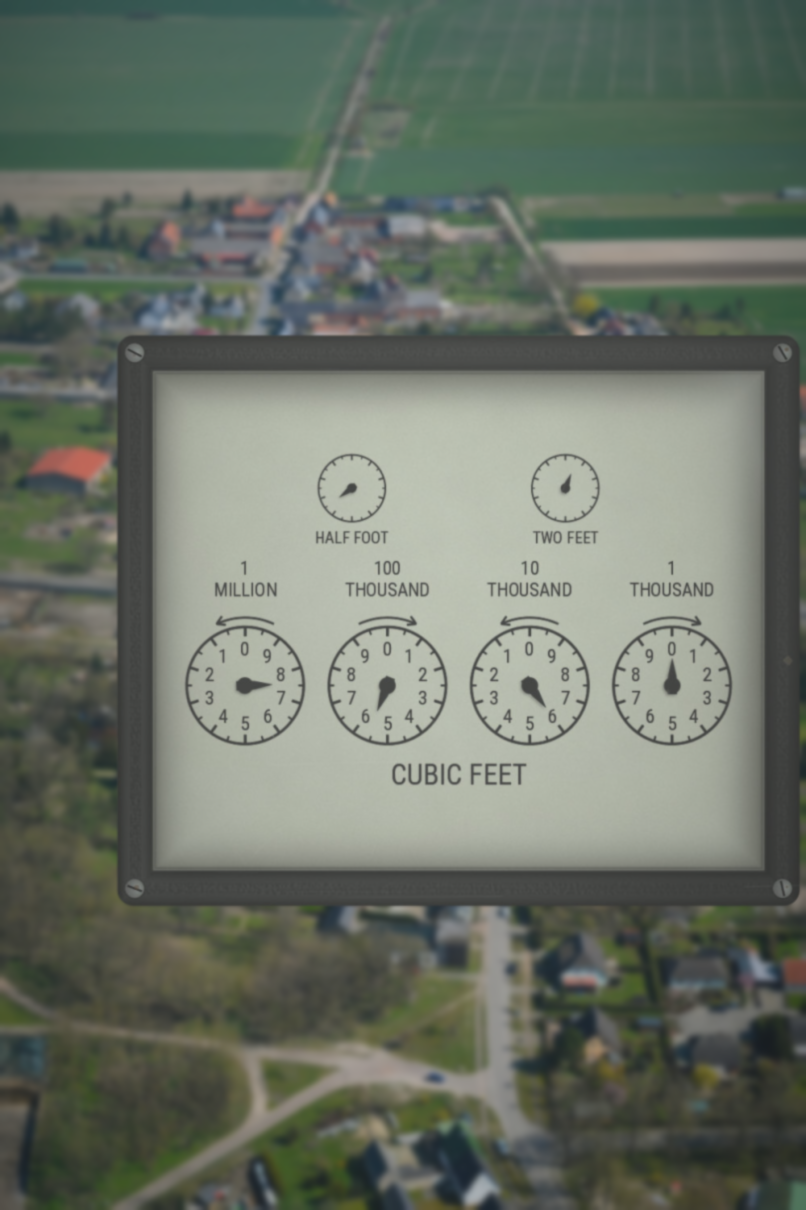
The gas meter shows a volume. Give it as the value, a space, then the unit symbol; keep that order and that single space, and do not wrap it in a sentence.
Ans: 756000 ft³
